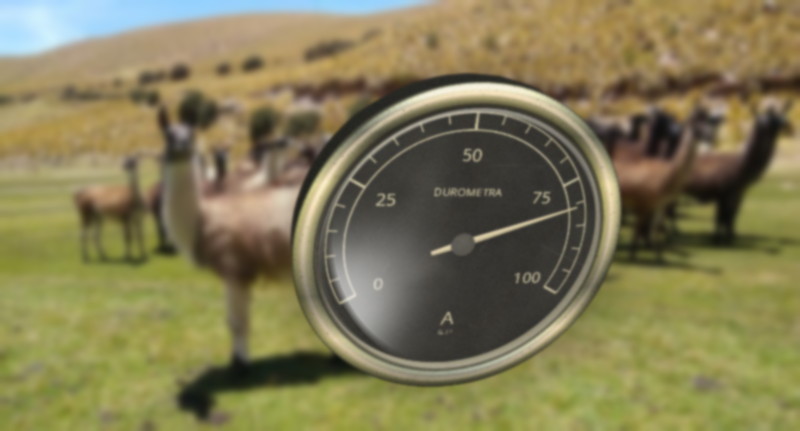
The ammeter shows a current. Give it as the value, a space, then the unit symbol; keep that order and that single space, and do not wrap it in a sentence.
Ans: 80 A
